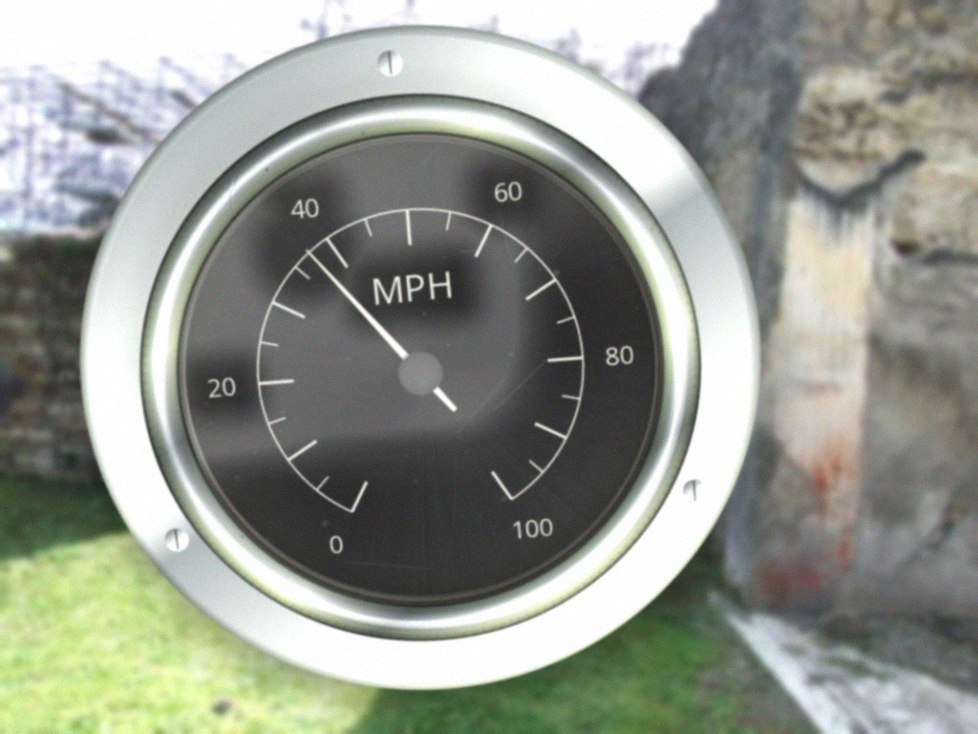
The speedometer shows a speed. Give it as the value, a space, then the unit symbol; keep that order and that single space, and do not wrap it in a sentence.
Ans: 37.5 mph
